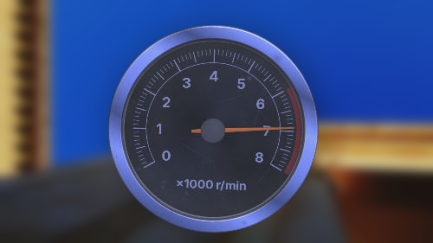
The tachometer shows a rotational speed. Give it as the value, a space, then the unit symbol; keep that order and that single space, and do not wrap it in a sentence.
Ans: 6900 rpm
